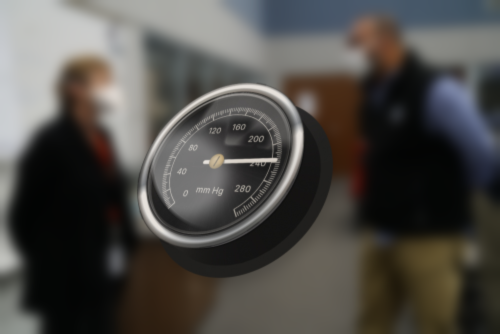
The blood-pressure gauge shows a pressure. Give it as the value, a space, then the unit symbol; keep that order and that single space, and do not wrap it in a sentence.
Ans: 240 mmHg
